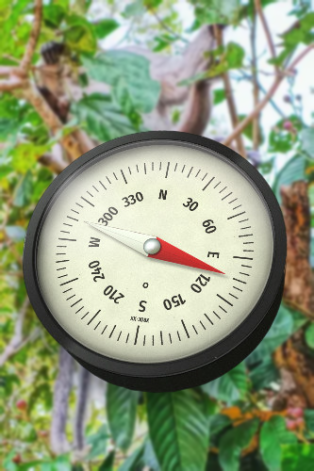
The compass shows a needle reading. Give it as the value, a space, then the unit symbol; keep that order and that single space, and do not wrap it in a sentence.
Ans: 105 °
